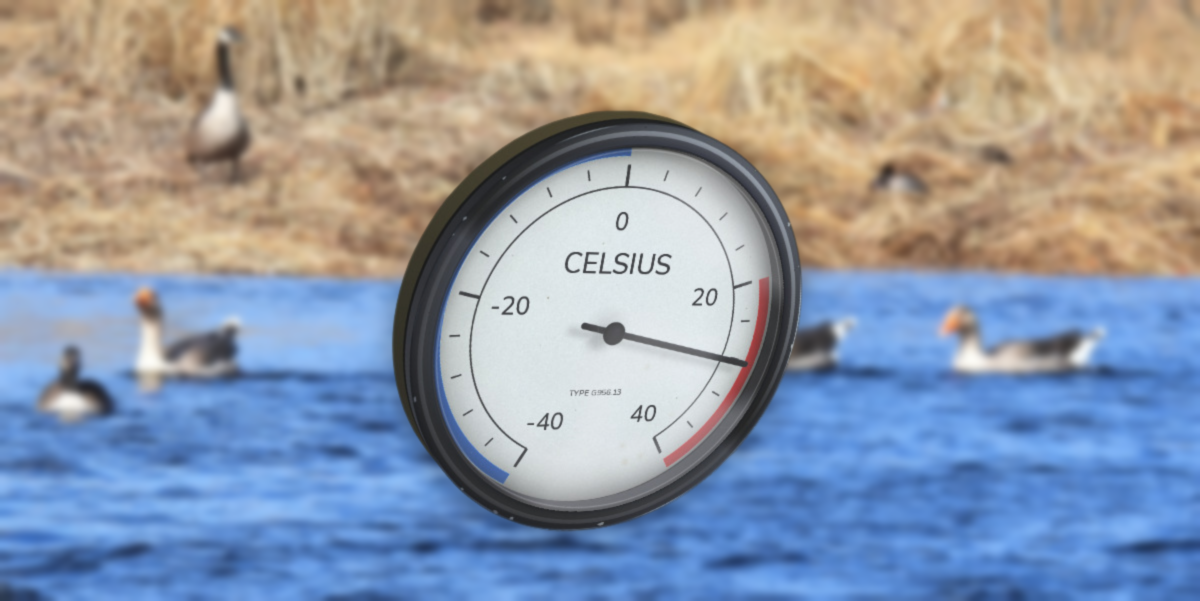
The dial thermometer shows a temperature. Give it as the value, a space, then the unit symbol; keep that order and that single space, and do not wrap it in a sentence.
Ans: 28 °C
